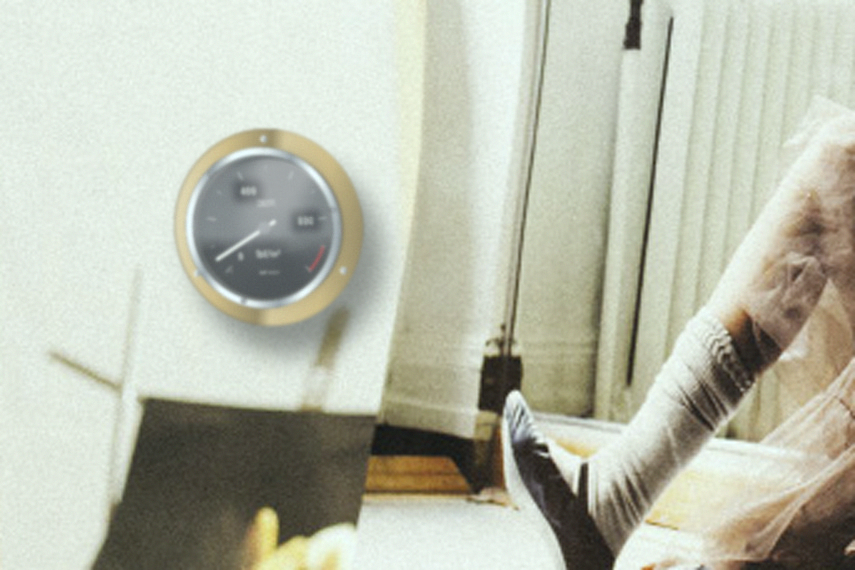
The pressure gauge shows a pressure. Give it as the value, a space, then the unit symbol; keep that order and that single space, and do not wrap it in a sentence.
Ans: 50 psi
